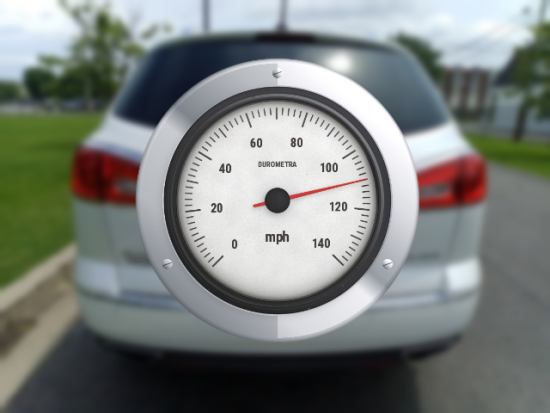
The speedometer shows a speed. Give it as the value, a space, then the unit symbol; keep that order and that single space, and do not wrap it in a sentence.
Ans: 110 mph
